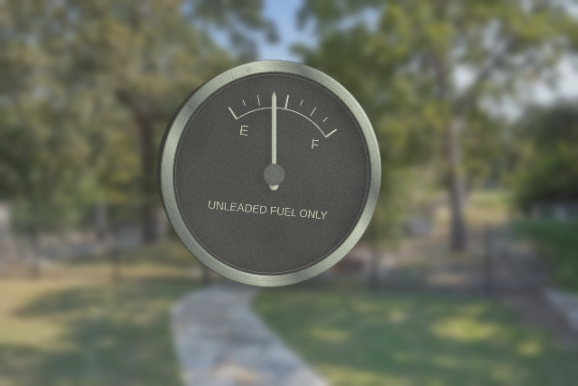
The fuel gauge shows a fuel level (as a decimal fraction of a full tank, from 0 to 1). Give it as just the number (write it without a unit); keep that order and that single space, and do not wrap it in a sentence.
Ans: 0.375
